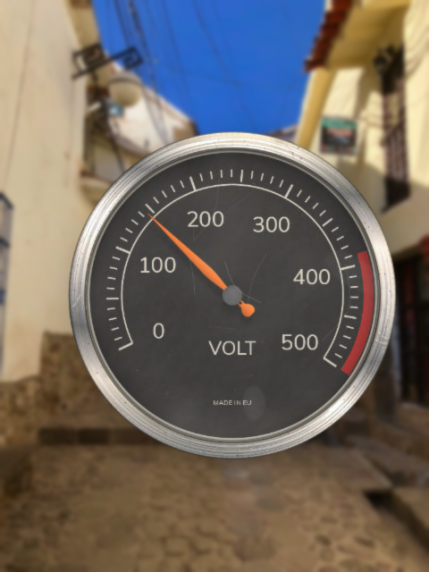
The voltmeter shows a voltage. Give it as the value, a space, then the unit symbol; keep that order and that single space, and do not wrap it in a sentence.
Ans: 145 V
